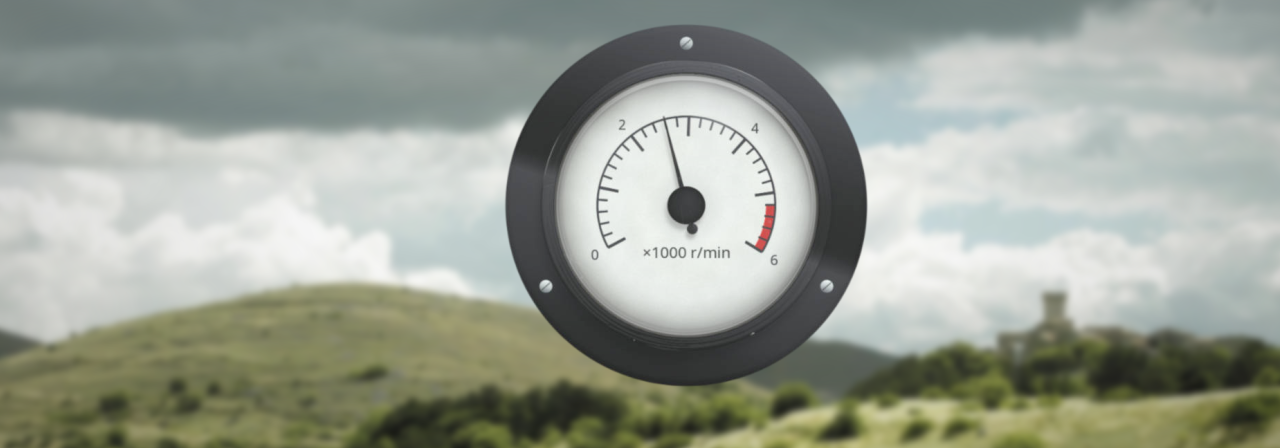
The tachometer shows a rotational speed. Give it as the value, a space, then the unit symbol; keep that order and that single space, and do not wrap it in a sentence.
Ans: 2600 rpm
